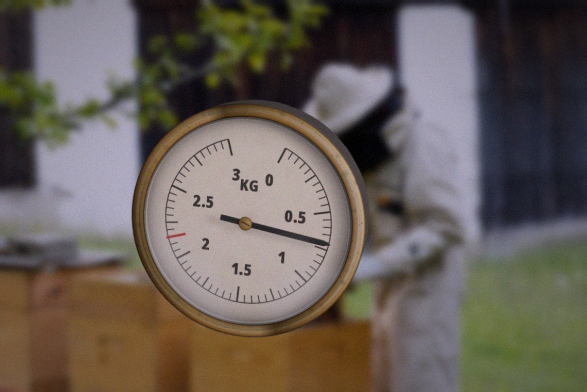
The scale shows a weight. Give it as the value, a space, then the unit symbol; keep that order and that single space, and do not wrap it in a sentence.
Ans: 0.7 kg
